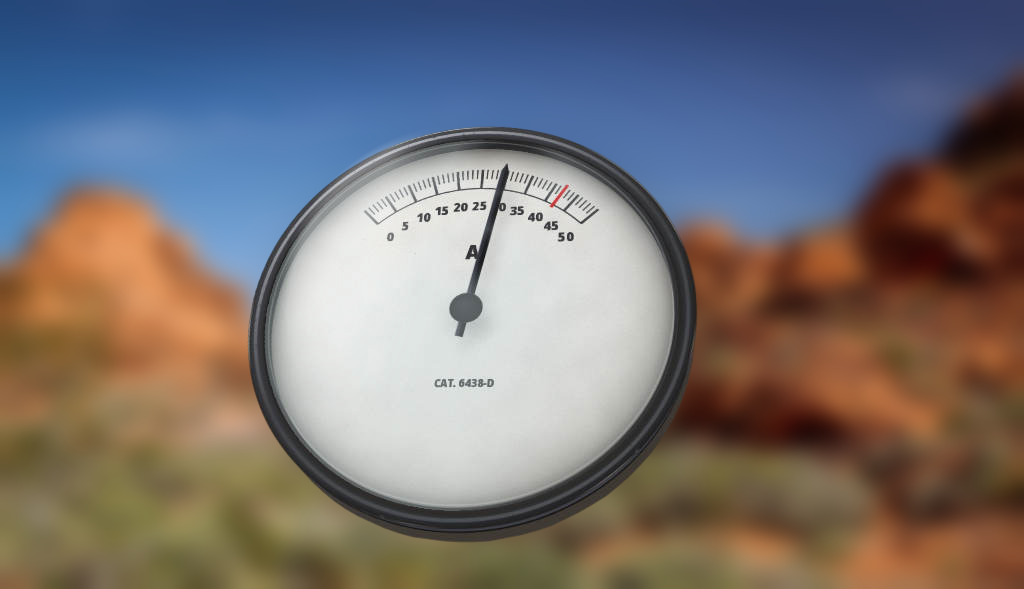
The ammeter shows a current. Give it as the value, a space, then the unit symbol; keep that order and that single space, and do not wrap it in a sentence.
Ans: 30 A
